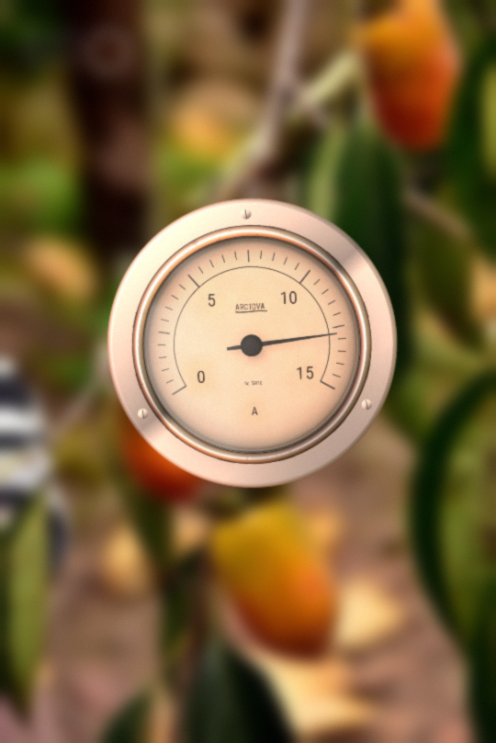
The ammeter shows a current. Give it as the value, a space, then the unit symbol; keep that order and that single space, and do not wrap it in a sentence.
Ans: 12.75 A
